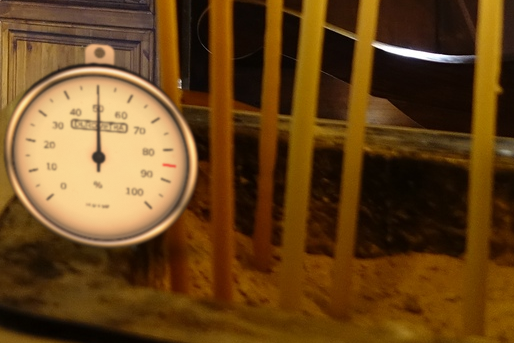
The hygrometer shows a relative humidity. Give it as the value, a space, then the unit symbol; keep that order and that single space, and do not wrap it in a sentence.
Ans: 50 %
